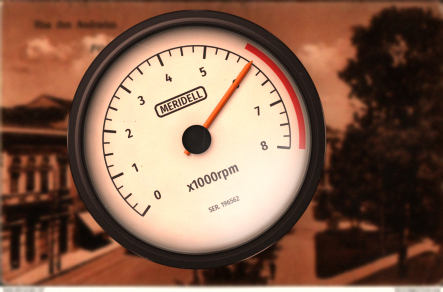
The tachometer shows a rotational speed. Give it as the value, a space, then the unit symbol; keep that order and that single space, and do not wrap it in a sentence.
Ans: 6000 rpm
